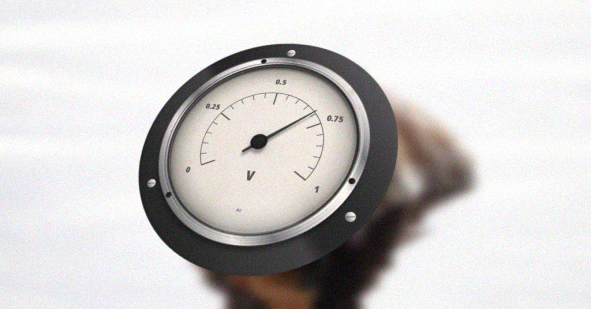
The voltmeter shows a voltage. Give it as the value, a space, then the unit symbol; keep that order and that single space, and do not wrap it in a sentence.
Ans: 0.7 V
